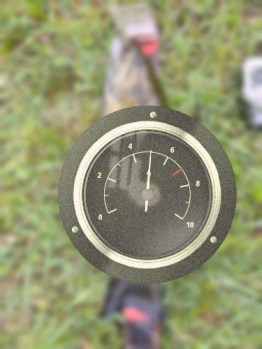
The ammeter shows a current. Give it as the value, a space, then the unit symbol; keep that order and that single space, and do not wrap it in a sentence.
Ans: 5 A
